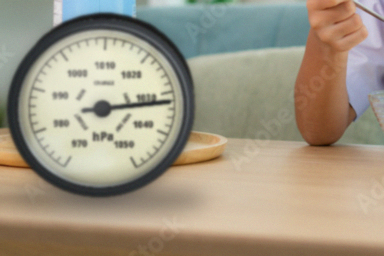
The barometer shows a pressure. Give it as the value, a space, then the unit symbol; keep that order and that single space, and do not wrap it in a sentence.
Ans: 1032 hPa
